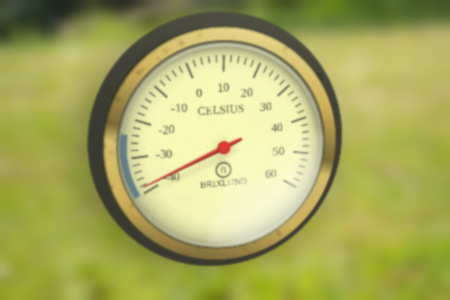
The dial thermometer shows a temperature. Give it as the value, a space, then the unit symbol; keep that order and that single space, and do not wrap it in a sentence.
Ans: -38 °C
